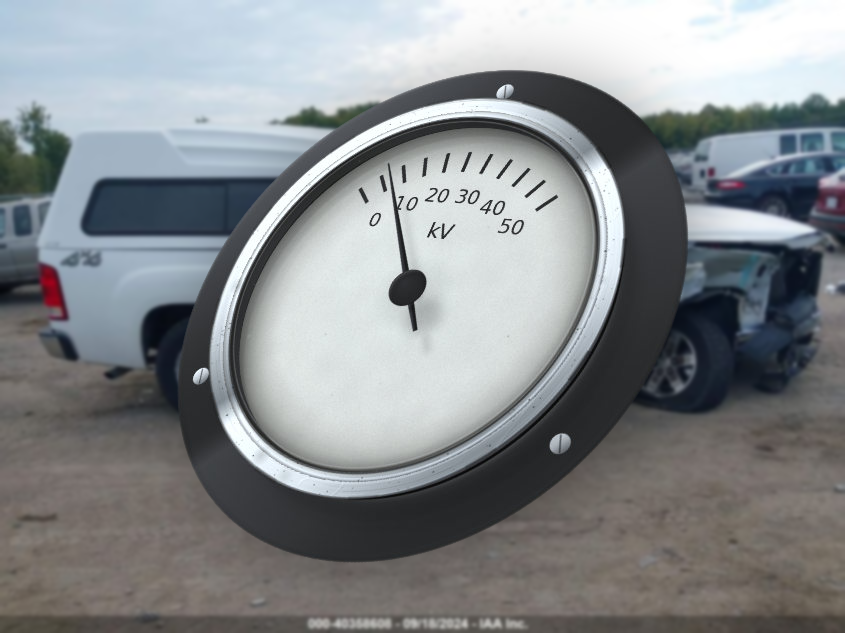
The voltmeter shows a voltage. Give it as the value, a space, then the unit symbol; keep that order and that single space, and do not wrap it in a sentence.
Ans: 7.5 kV
